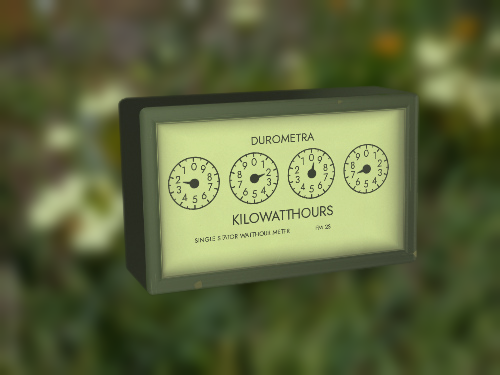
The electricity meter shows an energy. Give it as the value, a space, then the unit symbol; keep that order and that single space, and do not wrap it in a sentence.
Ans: 2197 kWh
